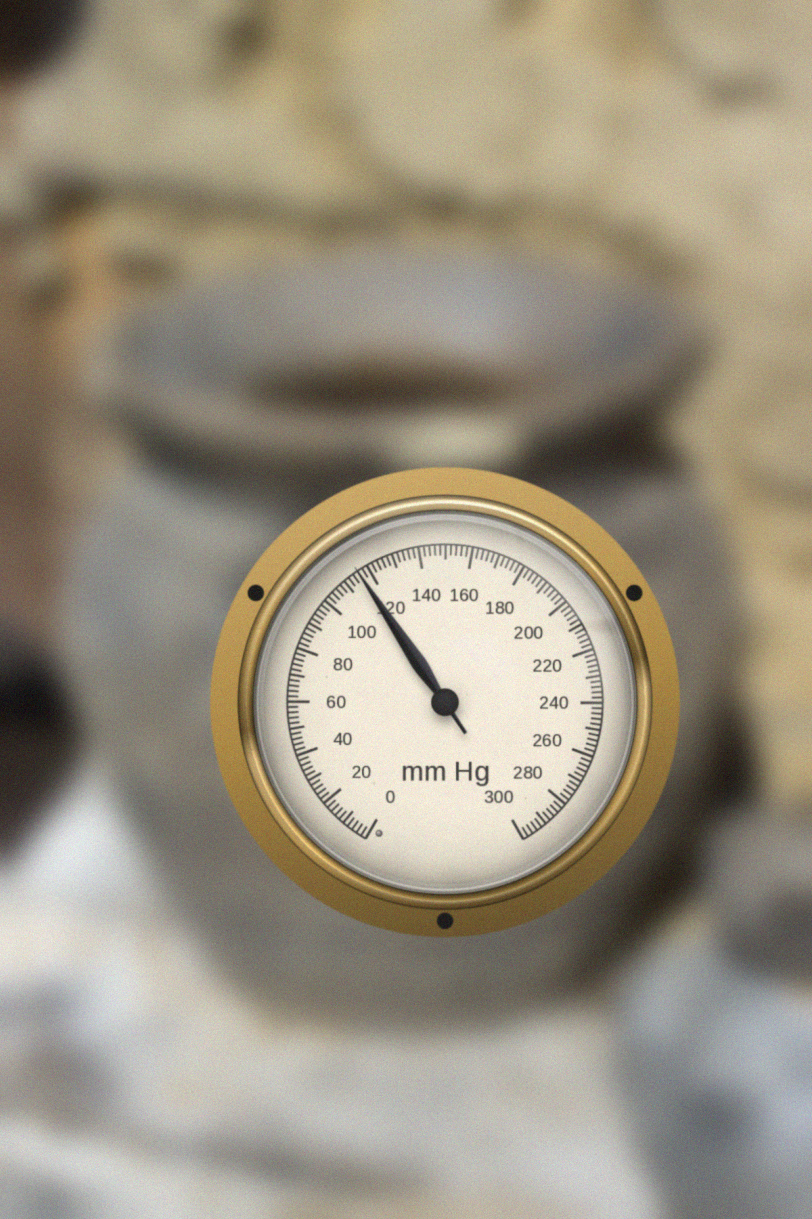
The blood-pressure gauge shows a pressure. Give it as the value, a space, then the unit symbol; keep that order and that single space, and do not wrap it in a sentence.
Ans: 116 mmHg
